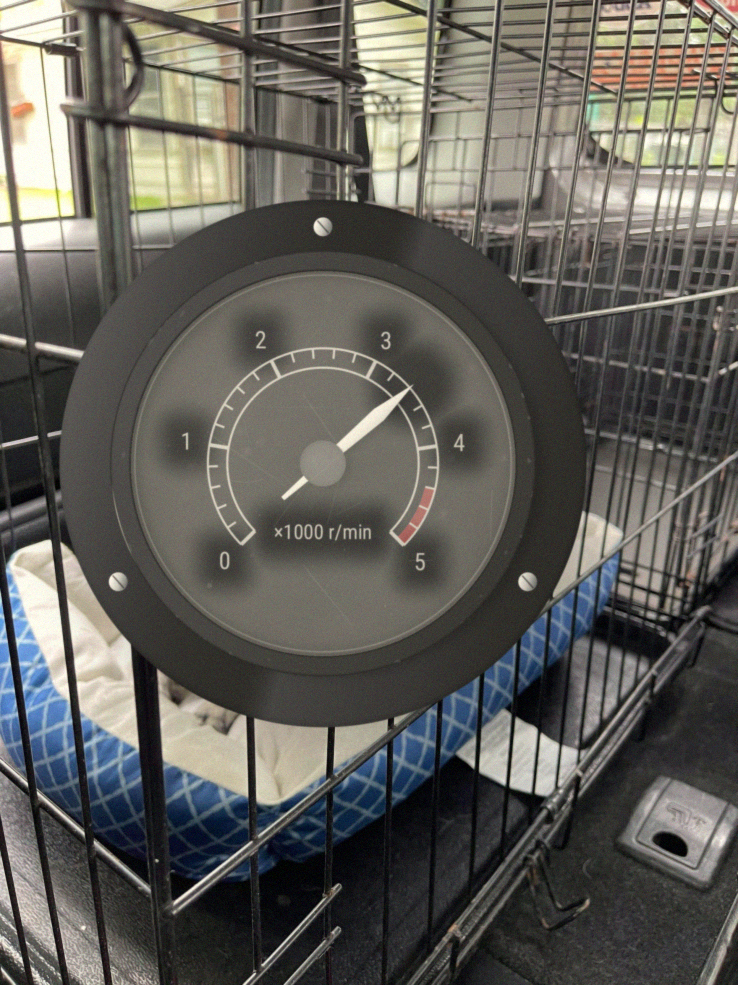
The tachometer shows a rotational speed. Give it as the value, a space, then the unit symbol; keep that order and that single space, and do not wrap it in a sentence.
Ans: 3400 rpm
